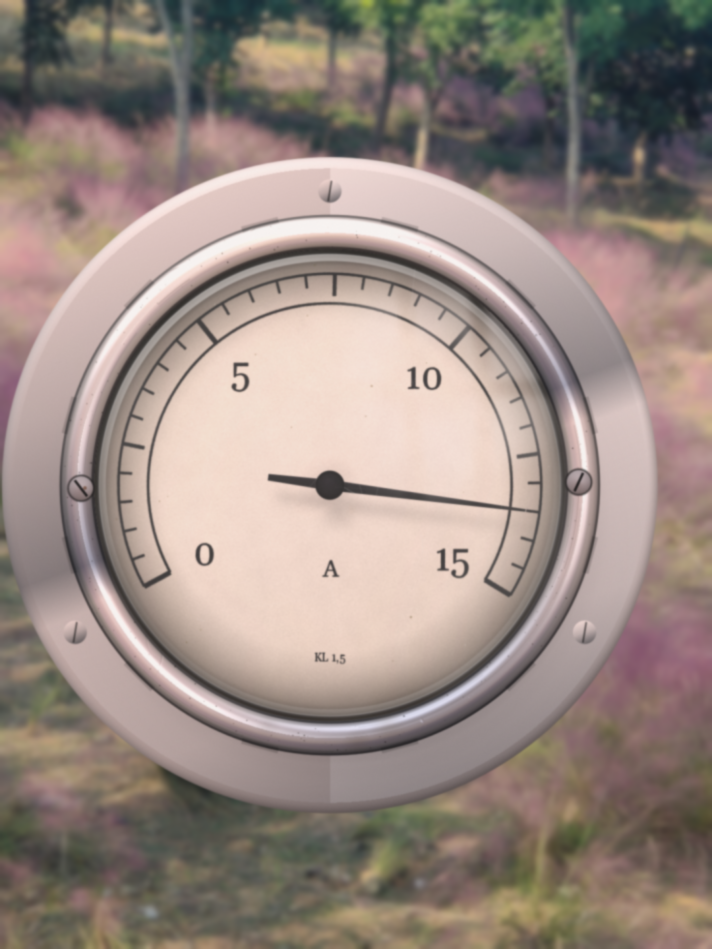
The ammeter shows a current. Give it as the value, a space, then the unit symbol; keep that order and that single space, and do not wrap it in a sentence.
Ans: 13.5 A
